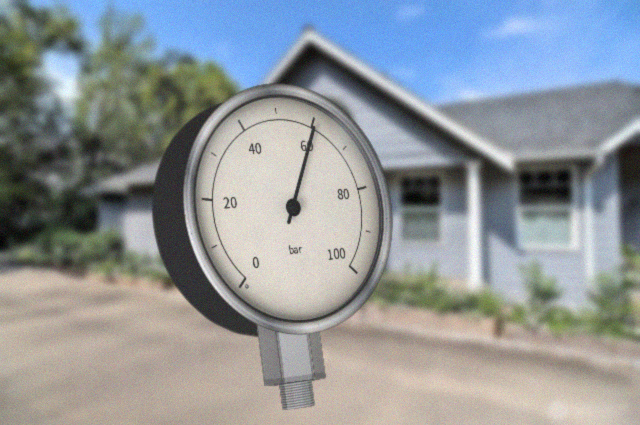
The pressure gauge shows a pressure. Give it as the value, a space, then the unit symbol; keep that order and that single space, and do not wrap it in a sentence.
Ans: 60 bar
